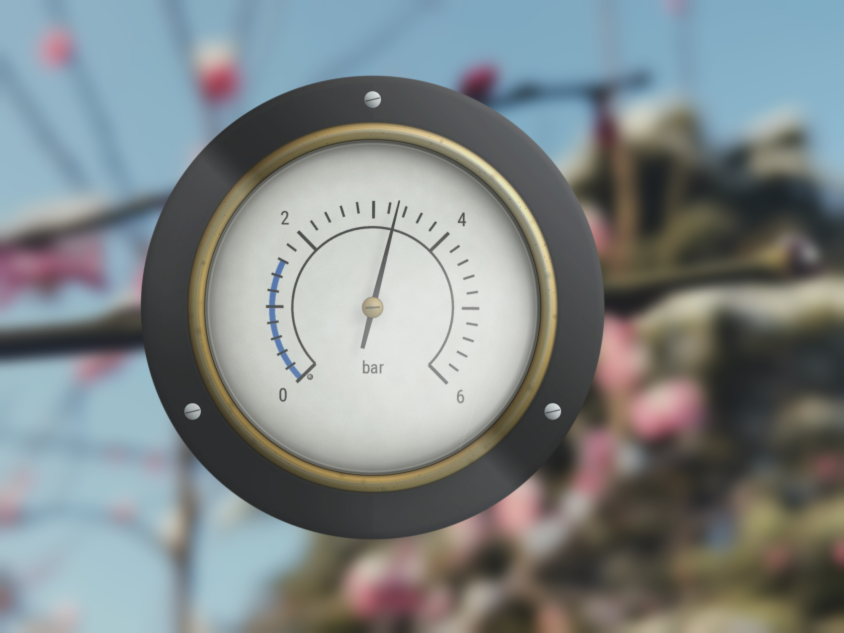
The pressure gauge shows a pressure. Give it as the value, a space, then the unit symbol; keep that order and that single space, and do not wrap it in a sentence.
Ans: 3.3 bar
